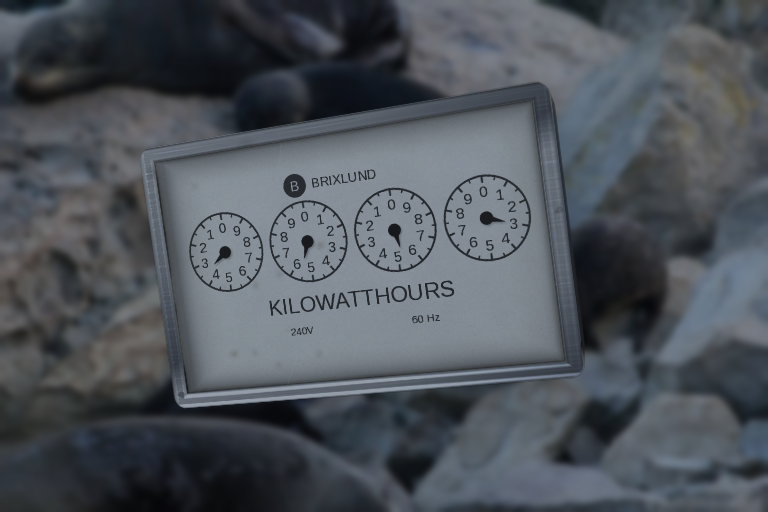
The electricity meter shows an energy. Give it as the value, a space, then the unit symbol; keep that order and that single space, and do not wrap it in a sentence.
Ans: 3553 kWh
